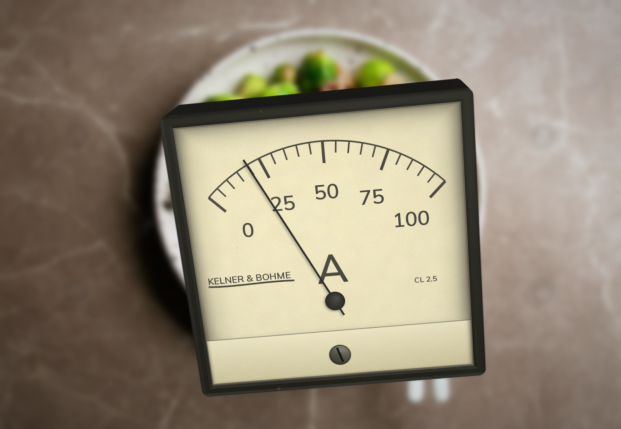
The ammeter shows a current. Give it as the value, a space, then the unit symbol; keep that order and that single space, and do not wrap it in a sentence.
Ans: 20 A
